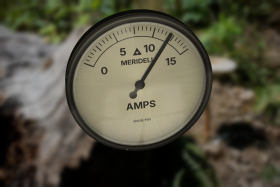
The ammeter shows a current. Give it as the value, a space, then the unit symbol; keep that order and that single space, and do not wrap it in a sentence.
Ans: 12 A
